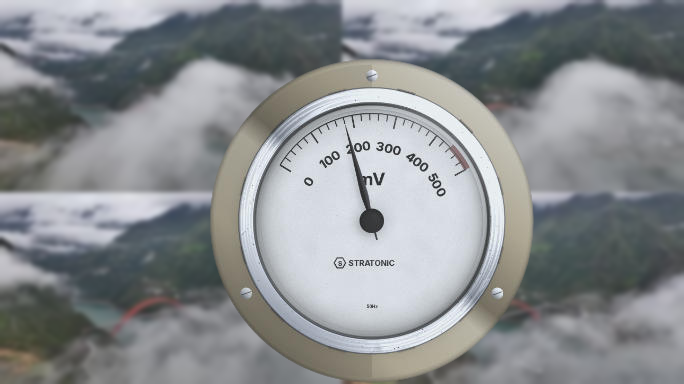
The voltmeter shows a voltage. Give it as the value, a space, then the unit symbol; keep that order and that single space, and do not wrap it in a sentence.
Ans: 180 mV
